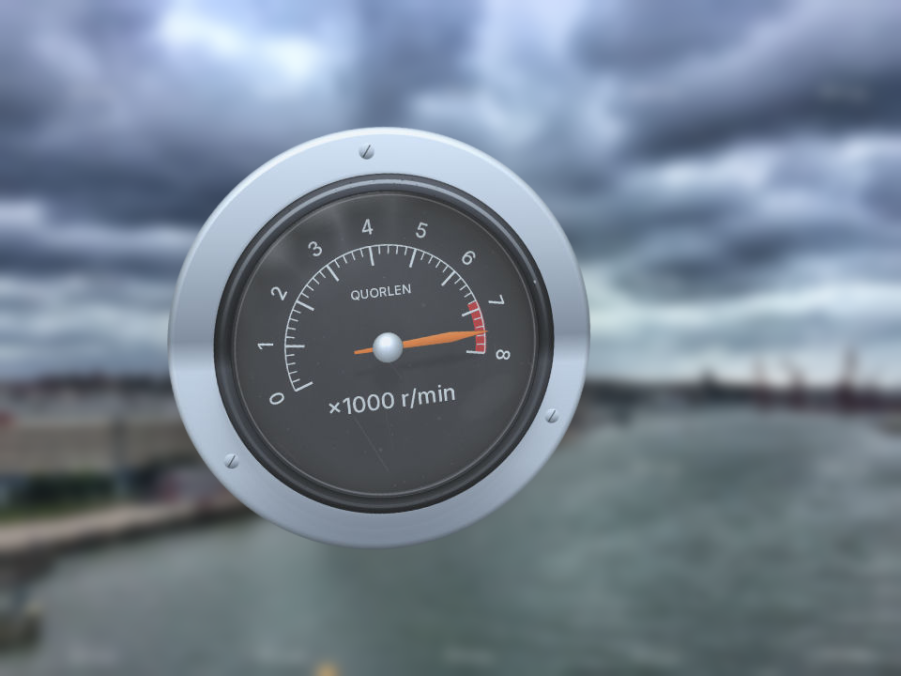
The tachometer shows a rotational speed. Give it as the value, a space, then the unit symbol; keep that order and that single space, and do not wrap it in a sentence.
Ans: 7500 rpm
